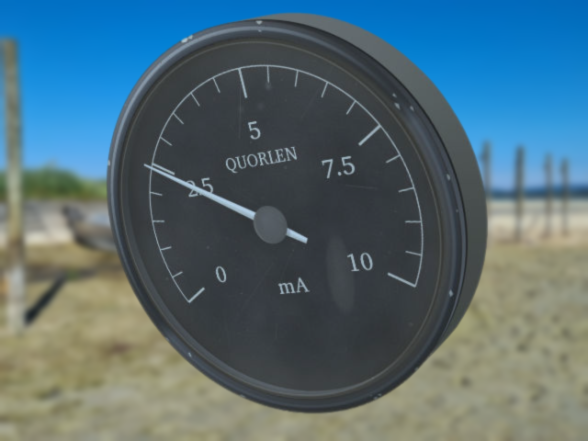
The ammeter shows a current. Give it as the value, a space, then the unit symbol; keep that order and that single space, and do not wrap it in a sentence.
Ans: 2.5 mA
